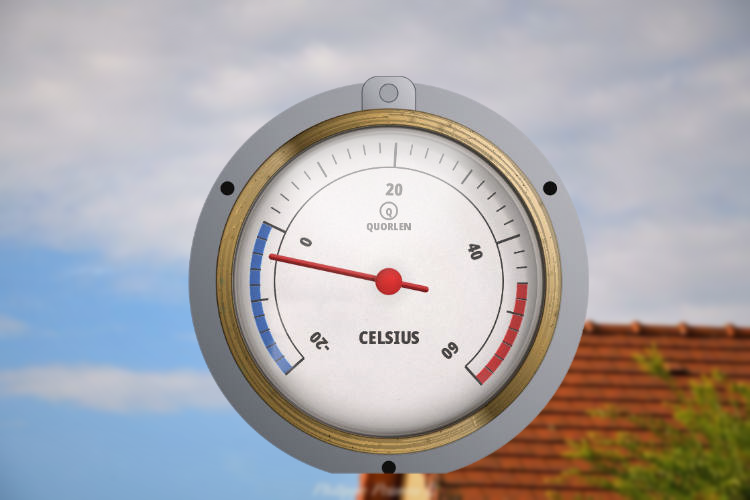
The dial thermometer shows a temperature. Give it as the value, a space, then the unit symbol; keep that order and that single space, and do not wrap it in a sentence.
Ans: -4 °C
